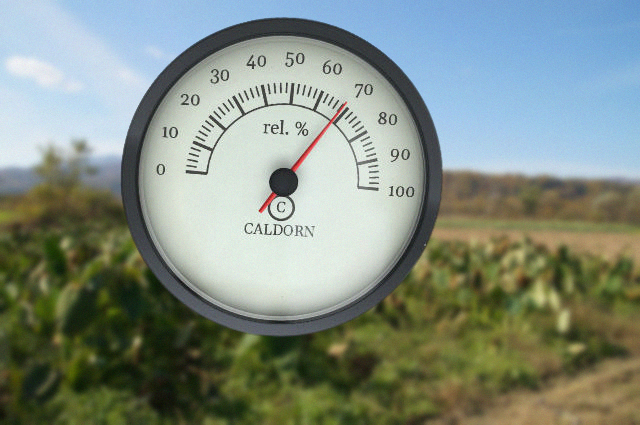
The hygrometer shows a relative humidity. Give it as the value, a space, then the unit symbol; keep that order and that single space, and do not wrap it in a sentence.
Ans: 68 %
